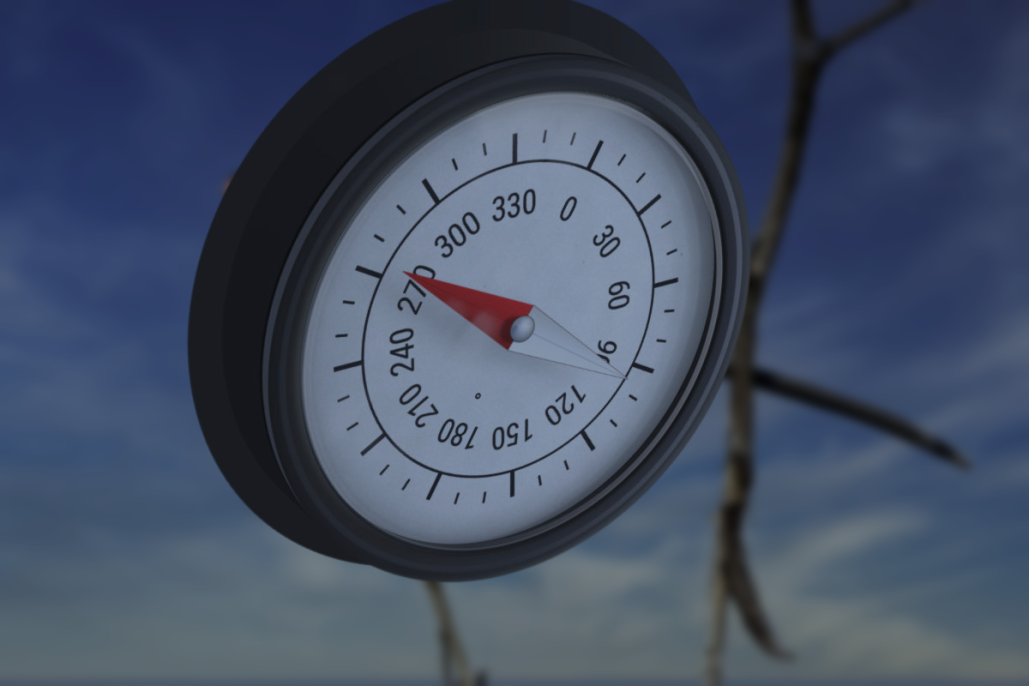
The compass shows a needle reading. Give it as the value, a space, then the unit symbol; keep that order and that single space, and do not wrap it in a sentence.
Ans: 275 °
